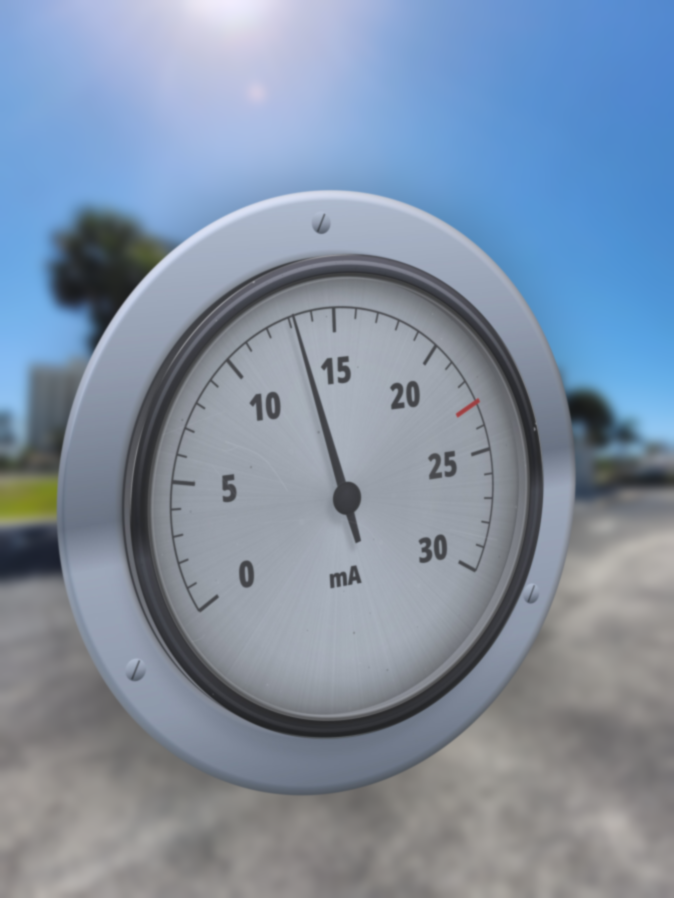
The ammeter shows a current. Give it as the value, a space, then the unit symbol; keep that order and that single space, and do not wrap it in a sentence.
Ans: 13 mA
